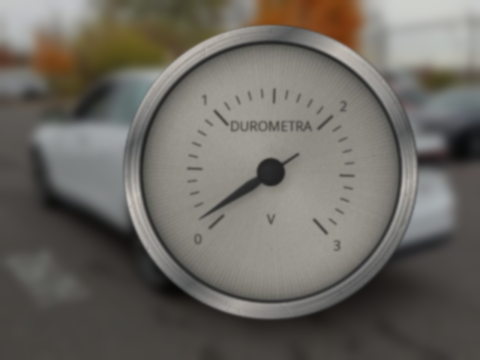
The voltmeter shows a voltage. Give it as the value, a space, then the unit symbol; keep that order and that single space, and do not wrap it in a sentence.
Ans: 0.1 V
